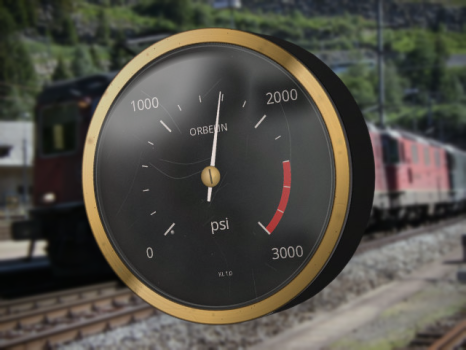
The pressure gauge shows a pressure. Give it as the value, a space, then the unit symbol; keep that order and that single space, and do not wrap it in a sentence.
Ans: 1600 psi
